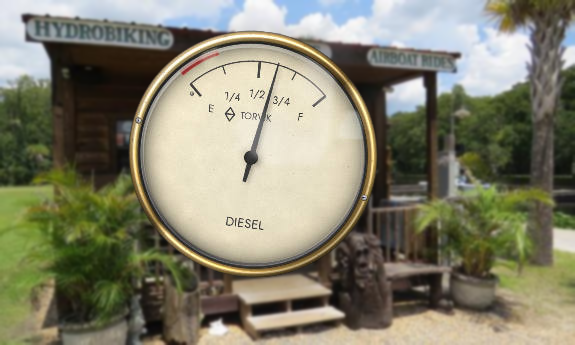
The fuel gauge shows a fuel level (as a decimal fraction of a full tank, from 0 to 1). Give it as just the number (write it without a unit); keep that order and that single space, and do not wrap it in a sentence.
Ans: 0.625
